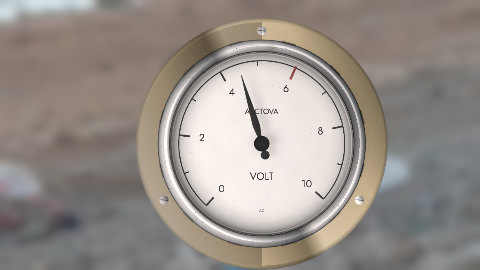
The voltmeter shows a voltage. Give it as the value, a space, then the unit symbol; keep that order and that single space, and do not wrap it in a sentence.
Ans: 4.5 V
